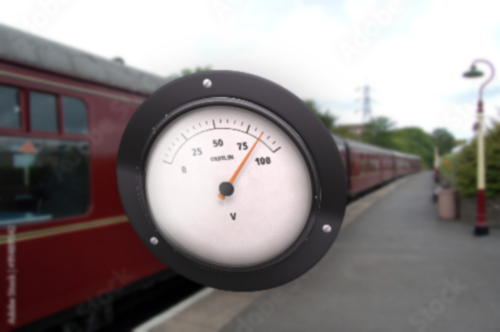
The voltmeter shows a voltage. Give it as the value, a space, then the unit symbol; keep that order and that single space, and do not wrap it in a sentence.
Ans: 85 V
